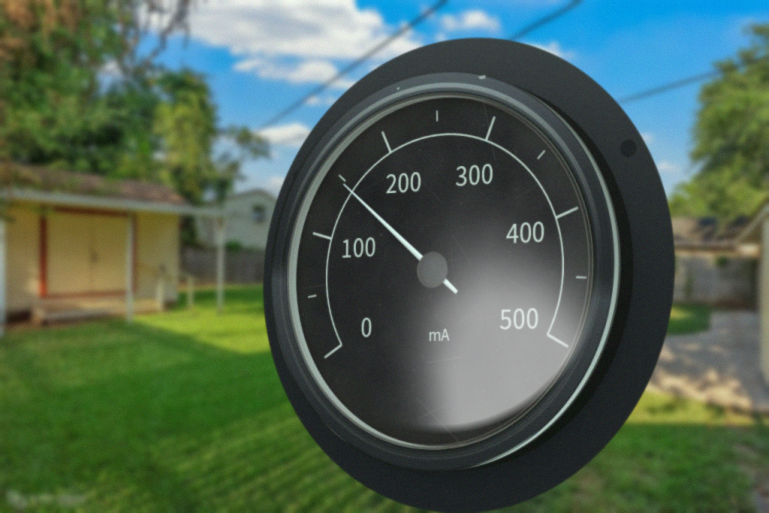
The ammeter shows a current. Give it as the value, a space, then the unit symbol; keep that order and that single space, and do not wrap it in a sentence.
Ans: 150 mA
